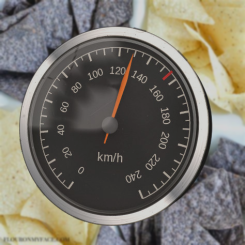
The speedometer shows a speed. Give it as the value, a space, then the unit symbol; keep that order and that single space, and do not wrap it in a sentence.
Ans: 130 km/h
